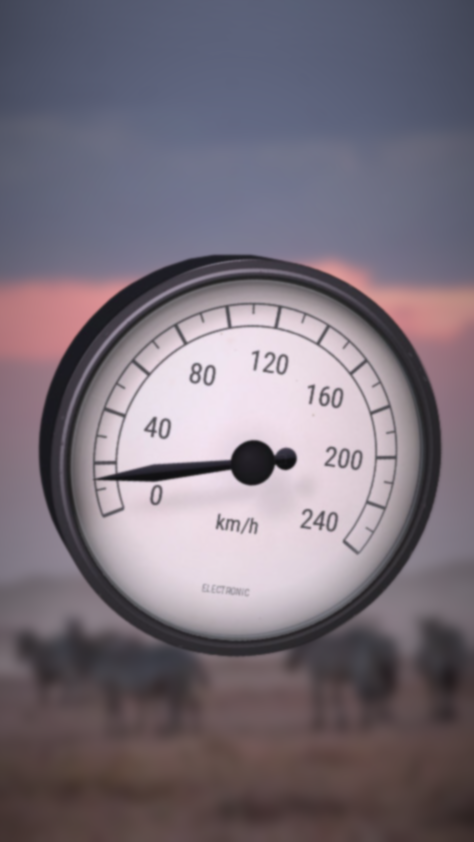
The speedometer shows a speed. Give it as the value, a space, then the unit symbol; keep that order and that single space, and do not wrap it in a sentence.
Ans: 15 km/h
